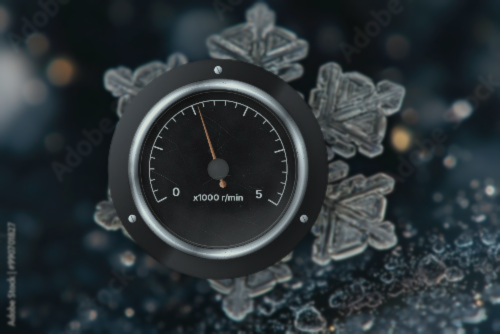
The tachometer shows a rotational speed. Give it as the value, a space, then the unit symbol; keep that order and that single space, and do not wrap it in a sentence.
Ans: 2100 rpm
